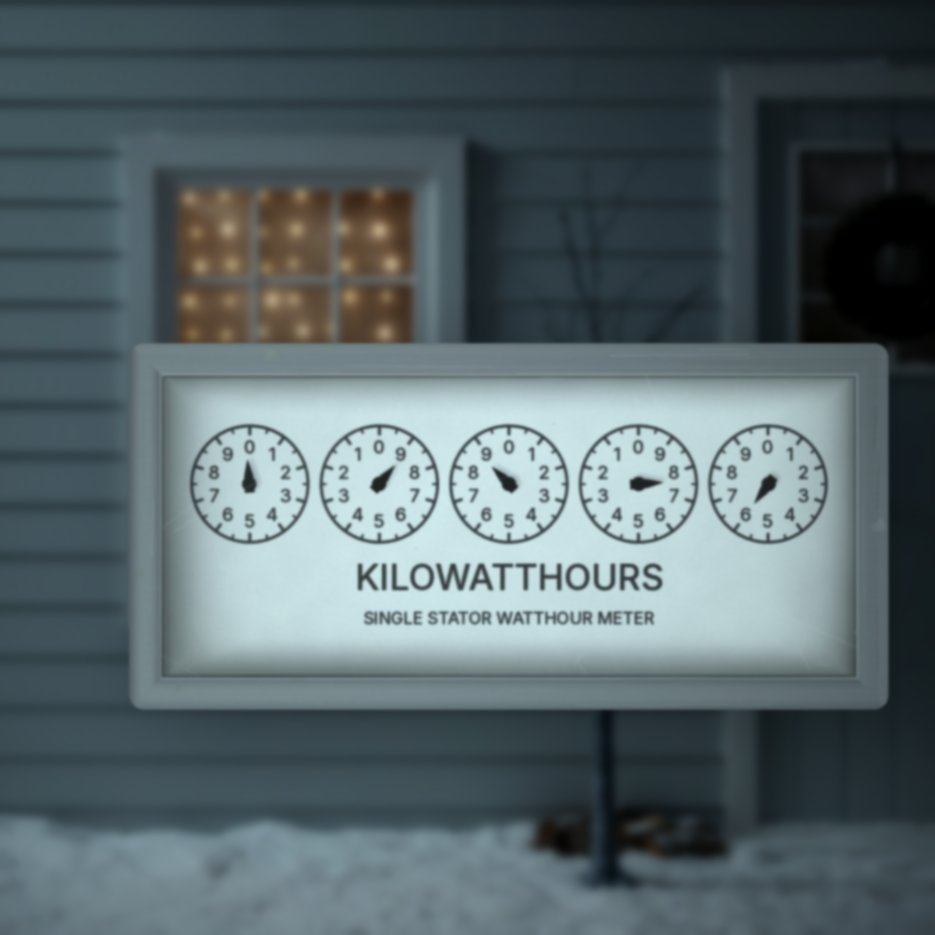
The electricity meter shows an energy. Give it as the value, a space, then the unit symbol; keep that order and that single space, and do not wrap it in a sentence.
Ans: 98876 kWh
